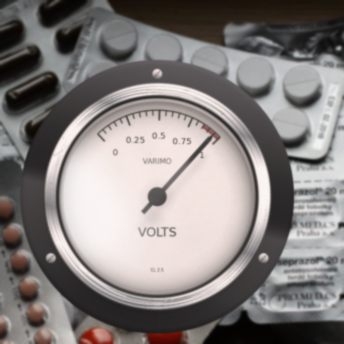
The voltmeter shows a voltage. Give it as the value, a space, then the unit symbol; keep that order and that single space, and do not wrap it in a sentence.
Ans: 0.95 V
